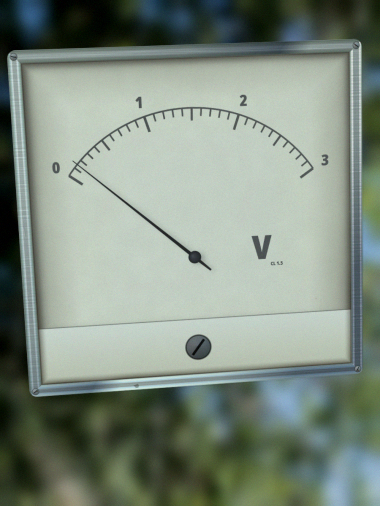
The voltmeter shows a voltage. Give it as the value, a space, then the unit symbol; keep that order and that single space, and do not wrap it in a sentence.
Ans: 0.15 V
